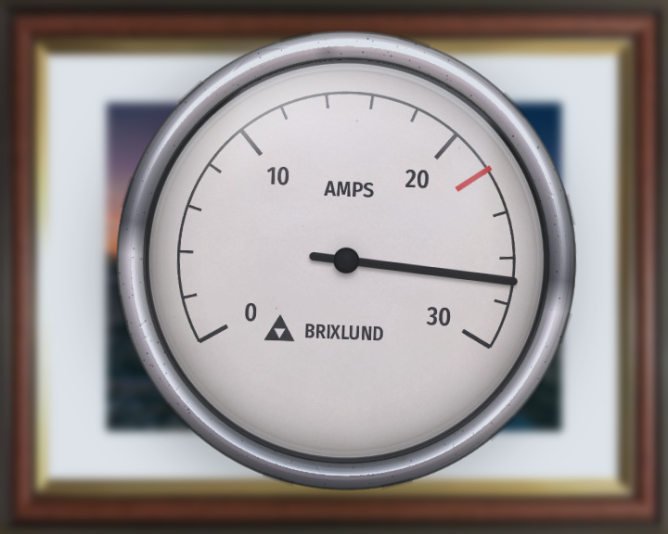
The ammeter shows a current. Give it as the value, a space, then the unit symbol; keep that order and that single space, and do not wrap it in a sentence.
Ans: 27 A
